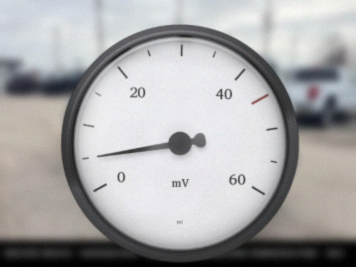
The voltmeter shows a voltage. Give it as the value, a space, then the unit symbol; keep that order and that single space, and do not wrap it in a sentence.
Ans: 5 mV
